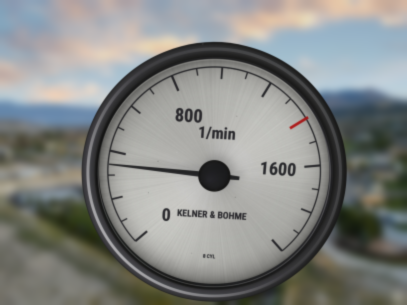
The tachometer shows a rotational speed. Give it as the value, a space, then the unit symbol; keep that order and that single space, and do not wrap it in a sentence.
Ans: 350 rpm
